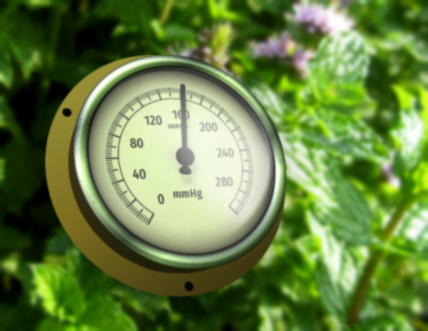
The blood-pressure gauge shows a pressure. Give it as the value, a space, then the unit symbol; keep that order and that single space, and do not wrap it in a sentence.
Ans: 160 mmHg
